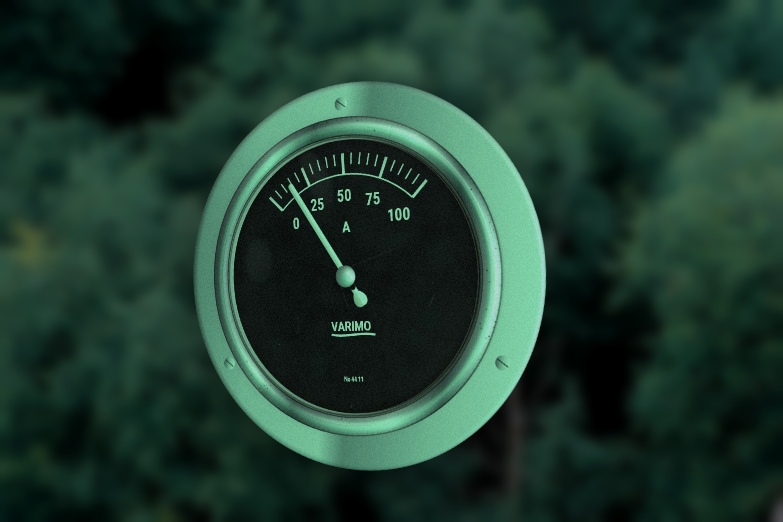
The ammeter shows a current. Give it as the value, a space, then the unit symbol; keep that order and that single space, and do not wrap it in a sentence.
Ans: 15 A
